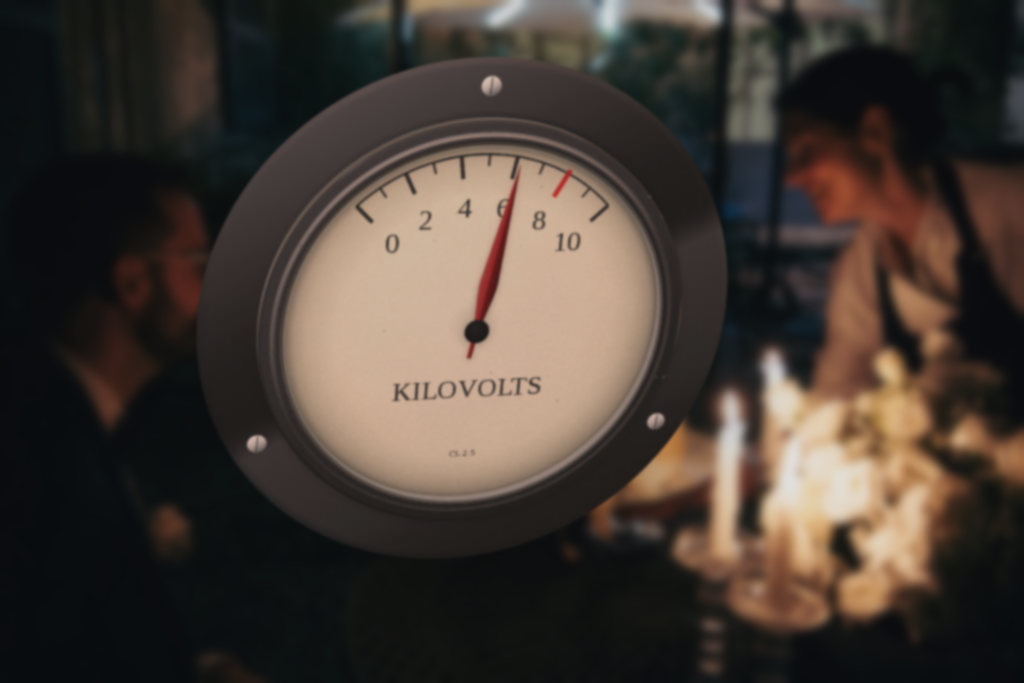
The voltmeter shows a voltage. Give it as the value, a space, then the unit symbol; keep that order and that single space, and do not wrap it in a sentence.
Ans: 6 kV
